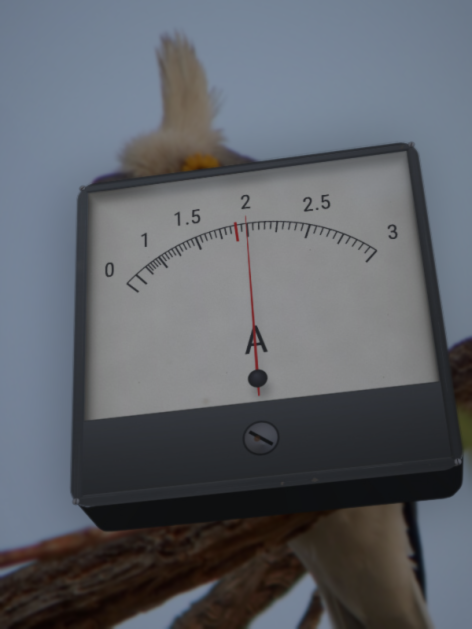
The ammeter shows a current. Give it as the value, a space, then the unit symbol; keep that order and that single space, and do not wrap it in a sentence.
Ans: 2 A
